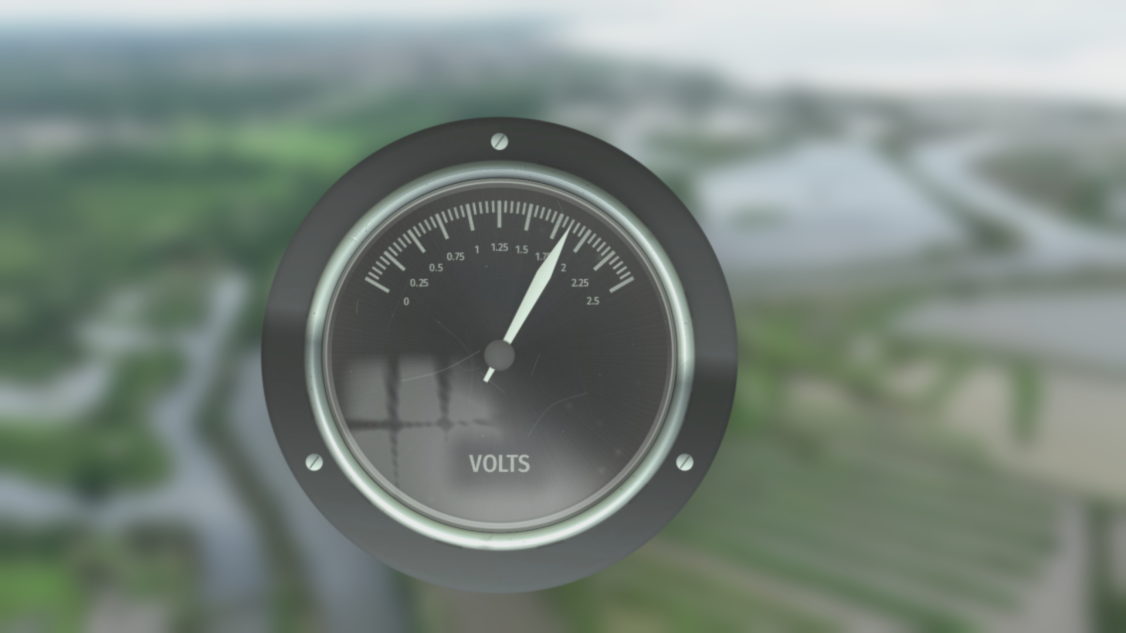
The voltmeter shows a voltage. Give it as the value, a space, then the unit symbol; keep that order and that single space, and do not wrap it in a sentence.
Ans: 1.85 V
